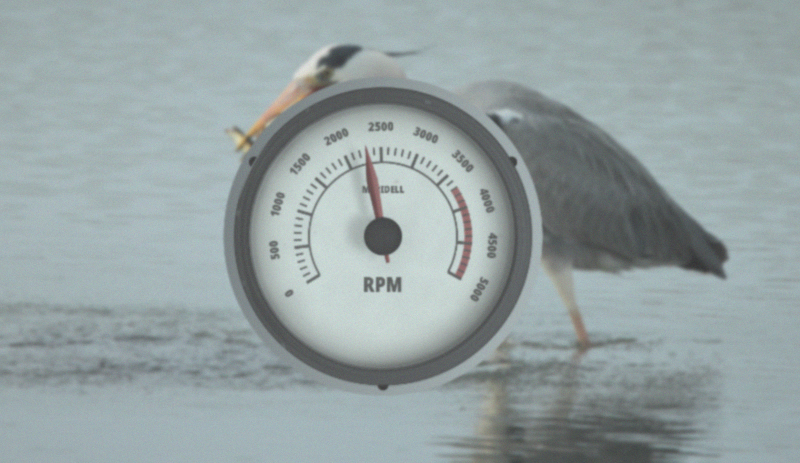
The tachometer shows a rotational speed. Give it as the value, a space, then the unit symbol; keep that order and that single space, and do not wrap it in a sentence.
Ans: 2300 rpm
